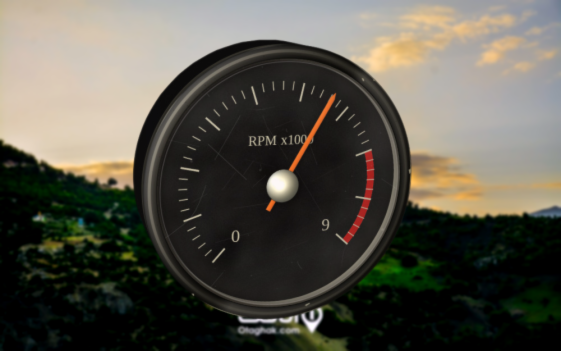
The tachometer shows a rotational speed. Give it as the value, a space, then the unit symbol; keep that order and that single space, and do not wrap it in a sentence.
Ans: 5600 rpm
